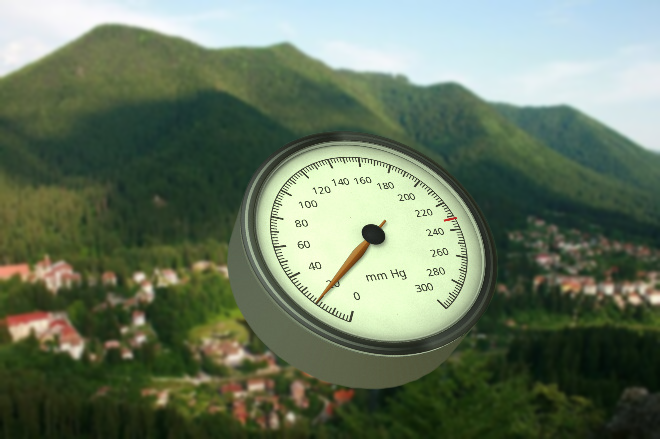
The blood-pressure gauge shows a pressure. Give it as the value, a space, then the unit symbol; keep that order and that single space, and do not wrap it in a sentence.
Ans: 20 mmHg
